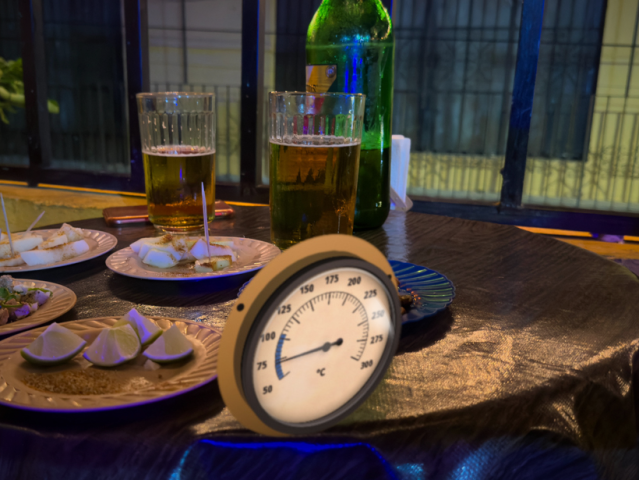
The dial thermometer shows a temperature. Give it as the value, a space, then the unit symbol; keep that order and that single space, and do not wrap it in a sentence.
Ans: 75 °C
